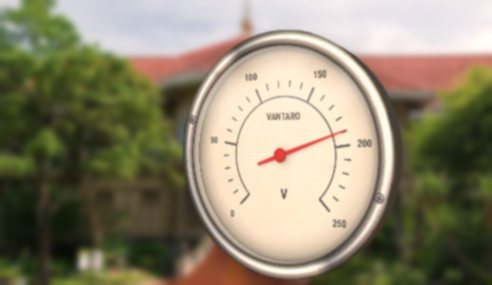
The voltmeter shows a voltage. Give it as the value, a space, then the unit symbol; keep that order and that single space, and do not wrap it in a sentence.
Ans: 190 V
